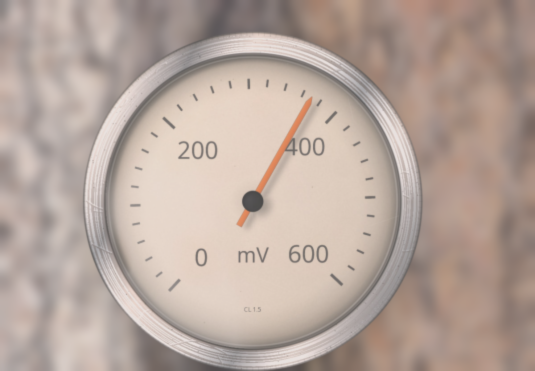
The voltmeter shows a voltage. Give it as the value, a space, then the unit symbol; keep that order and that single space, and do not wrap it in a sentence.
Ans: 370 mV
